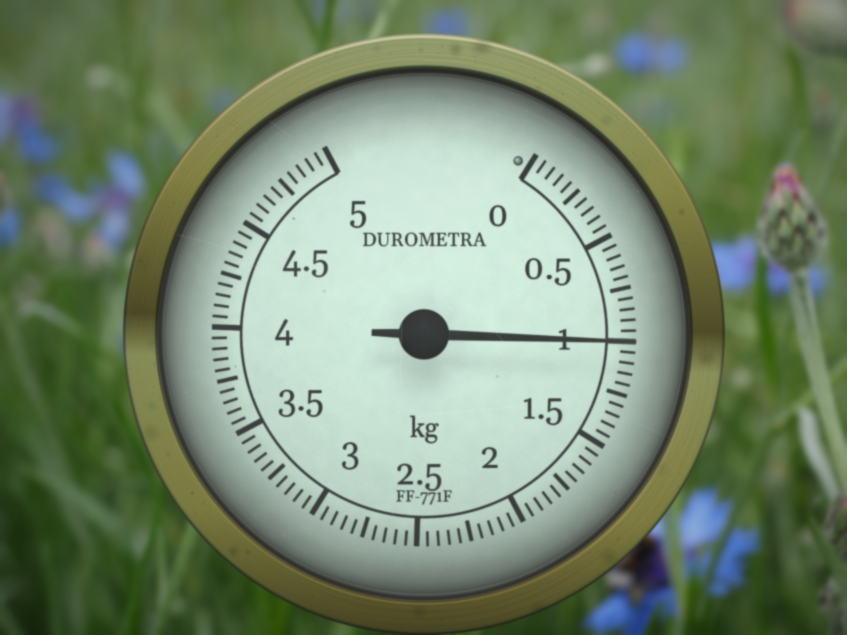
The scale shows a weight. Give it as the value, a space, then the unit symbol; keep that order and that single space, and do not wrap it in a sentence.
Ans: 1 kg
